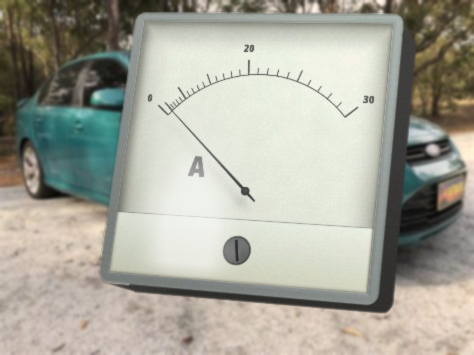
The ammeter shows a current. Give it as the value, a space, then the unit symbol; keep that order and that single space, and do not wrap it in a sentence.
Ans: 5 A
